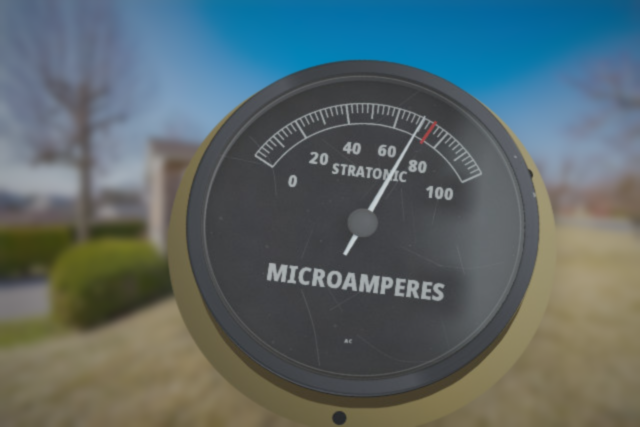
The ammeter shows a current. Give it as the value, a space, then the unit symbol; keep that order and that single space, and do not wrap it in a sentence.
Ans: 70 µA
